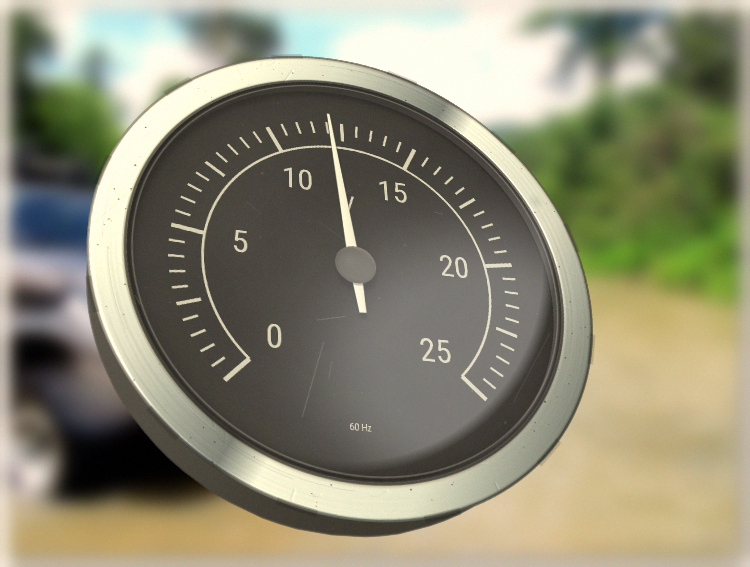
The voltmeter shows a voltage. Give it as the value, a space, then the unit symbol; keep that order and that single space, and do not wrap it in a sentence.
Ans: 12 V
